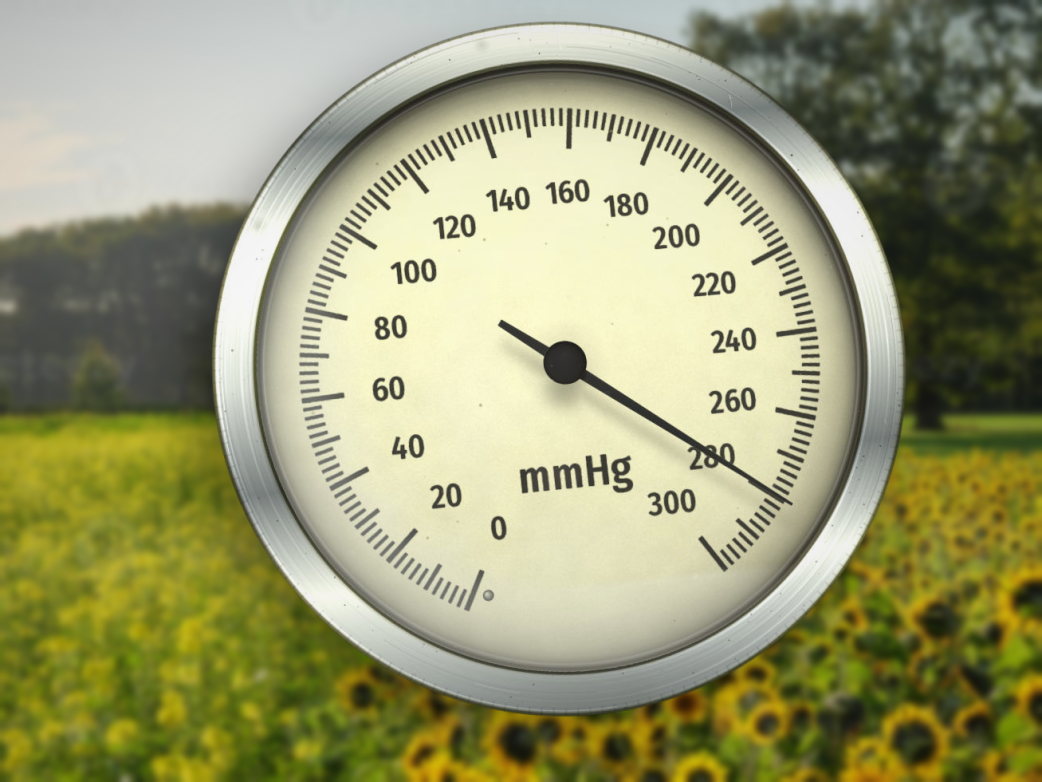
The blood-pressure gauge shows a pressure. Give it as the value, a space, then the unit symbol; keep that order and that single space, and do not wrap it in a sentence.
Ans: 280 mmHg
